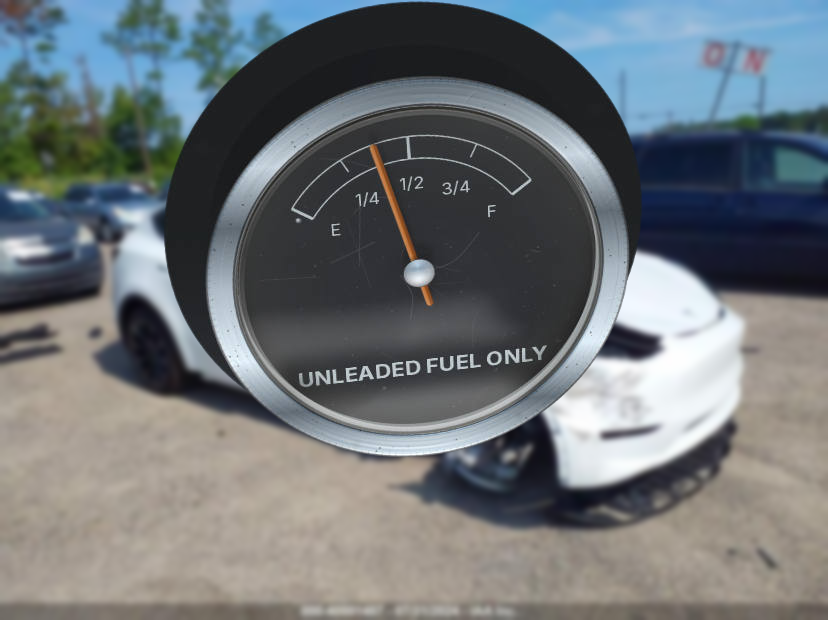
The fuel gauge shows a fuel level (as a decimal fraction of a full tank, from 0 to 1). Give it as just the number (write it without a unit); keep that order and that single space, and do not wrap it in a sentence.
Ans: 0.375
